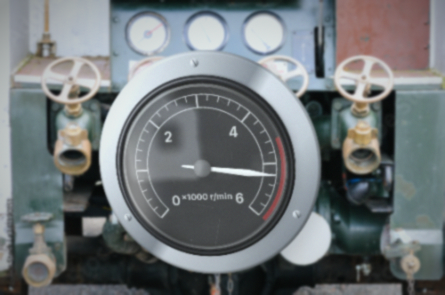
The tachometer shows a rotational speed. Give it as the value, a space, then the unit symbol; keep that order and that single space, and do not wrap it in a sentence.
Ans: 5200 rpm
